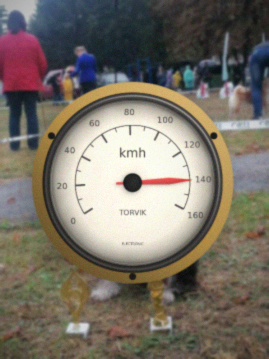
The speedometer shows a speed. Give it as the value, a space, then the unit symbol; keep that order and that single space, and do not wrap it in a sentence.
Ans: 140 km/h
